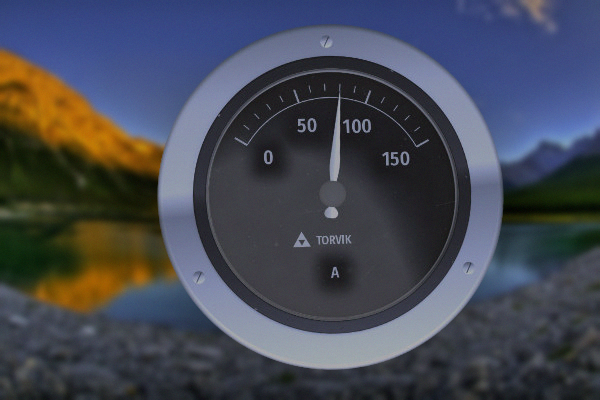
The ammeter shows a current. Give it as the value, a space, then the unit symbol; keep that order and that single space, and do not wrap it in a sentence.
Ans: 80 A
